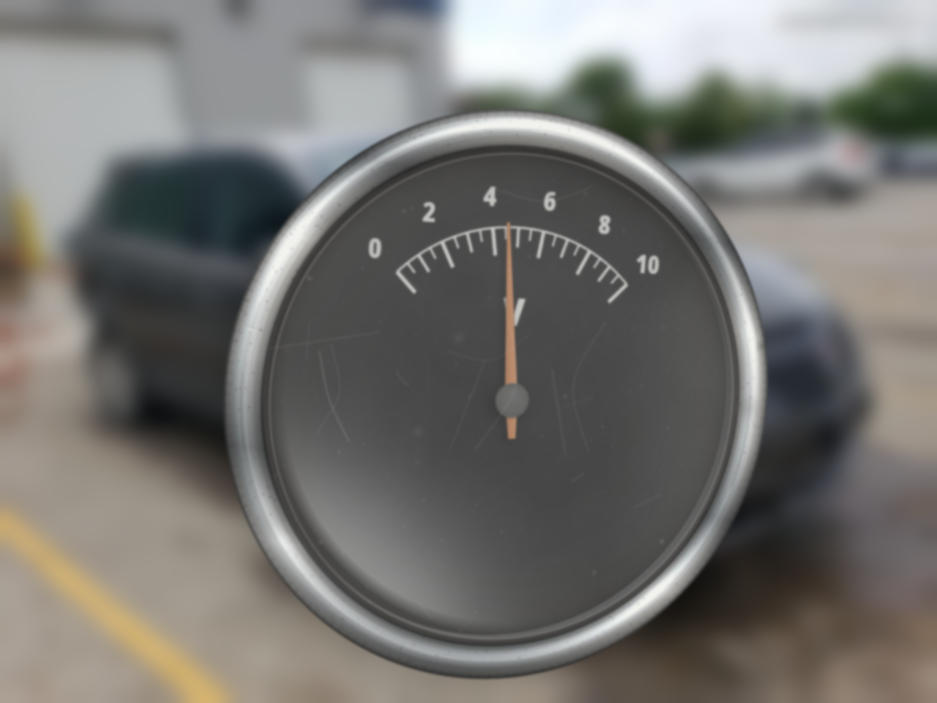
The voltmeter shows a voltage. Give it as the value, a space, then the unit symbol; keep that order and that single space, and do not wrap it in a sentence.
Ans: 4.5 V
